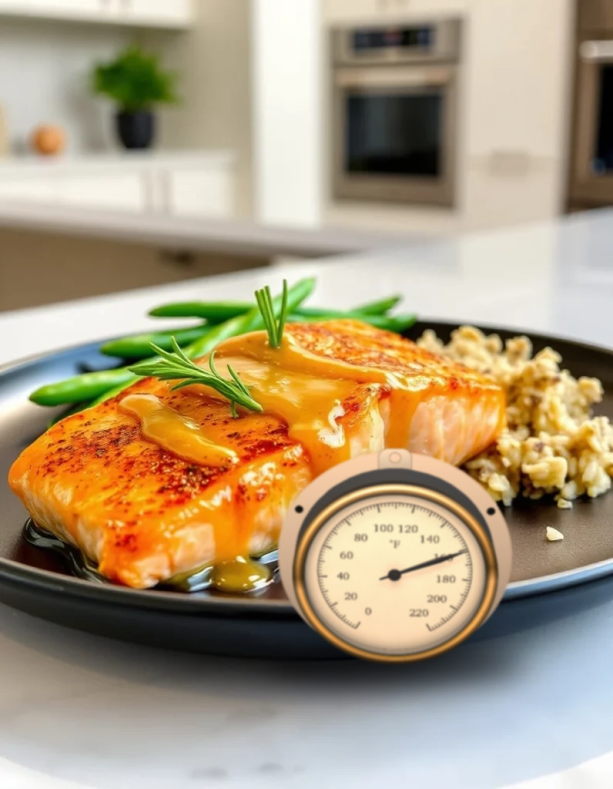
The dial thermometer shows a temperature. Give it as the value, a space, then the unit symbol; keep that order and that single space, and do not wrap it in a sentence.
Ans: 160 °F
